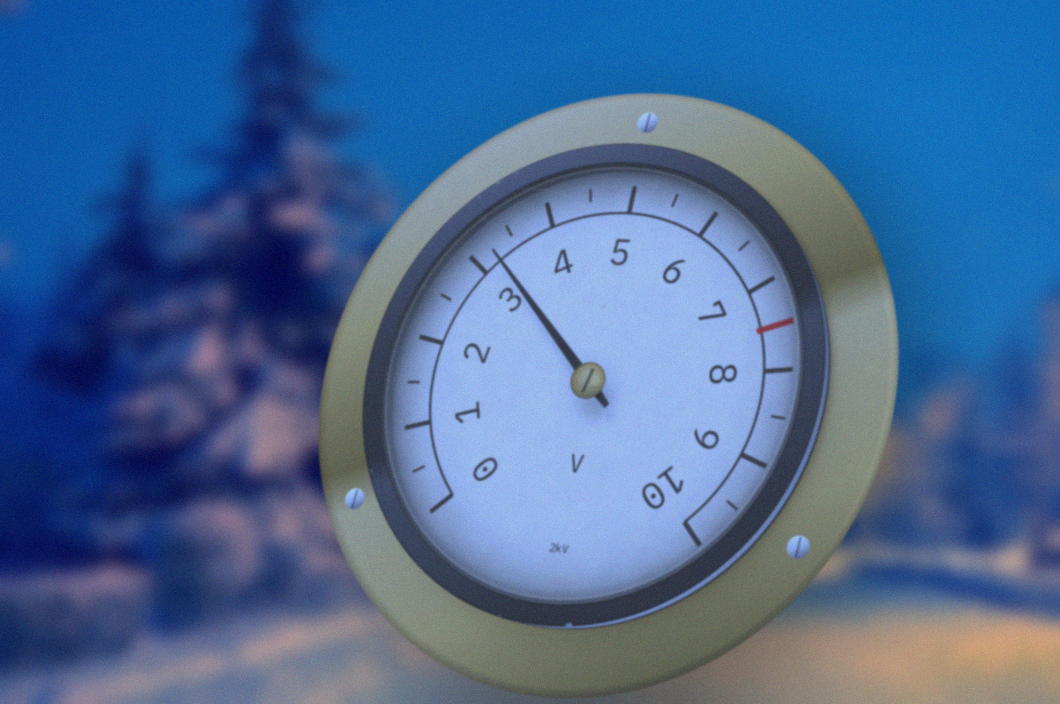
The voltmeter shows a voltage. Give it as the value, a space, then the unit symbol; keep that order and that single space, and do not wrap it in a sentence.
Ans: 3.25 V
